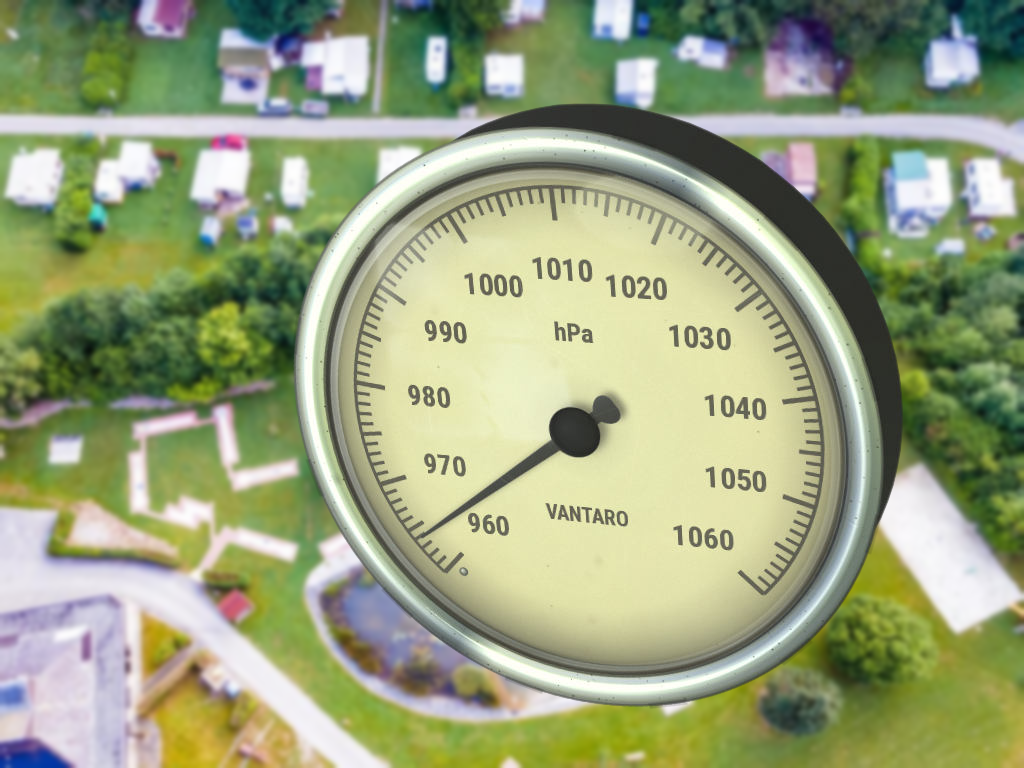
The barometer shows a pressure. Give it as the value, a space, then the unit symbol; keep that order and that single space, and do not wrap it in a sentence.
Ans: 964 hPa
